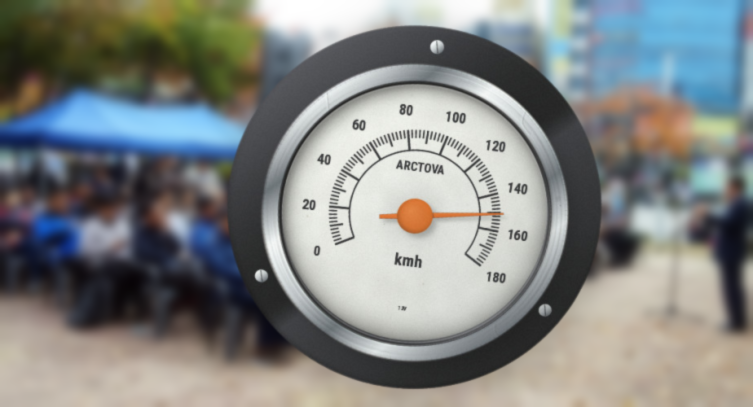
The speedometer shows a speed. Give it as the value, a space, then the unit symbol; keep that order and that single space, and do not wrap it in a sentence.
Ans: 150 km/h
